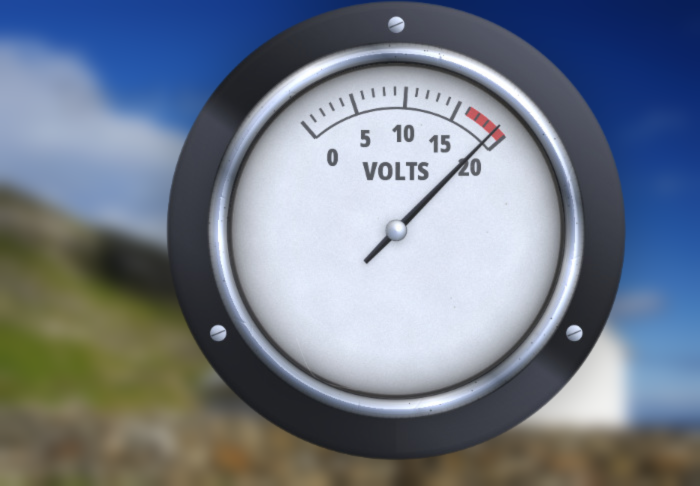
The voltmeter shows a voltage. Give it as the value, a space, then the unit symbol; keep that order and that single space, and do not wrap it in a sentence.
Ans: 19 V
